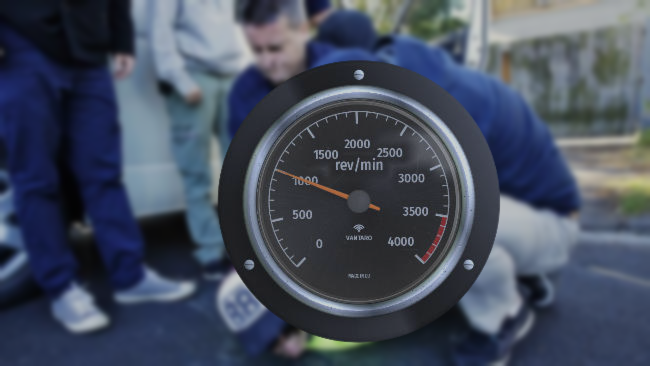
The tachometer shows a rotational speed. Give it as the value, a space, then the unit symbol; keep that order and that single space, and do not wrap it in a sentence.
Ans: 1000 rpm
